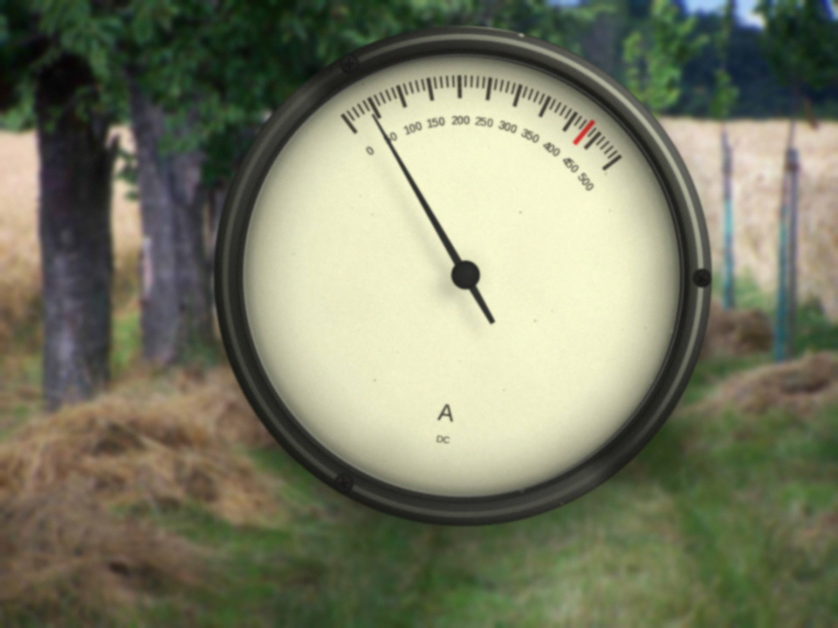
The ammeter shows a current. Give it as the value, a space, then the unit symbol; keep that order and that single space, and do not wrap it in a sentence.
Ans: 40 A
